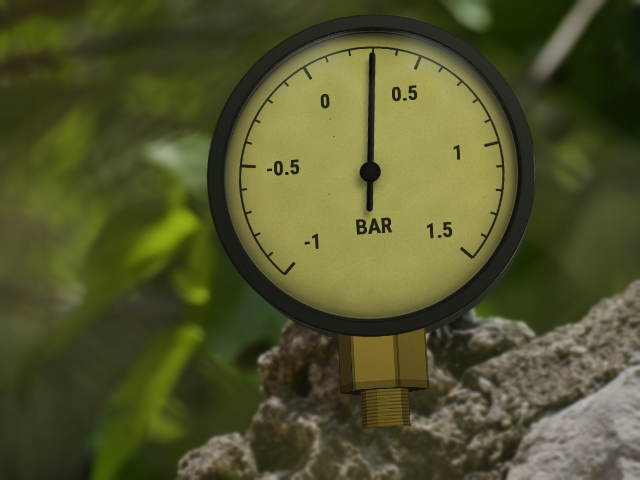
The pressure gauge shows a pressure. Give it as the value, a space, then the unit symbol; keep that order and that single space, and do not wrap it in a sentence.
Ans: 0.3 bar
